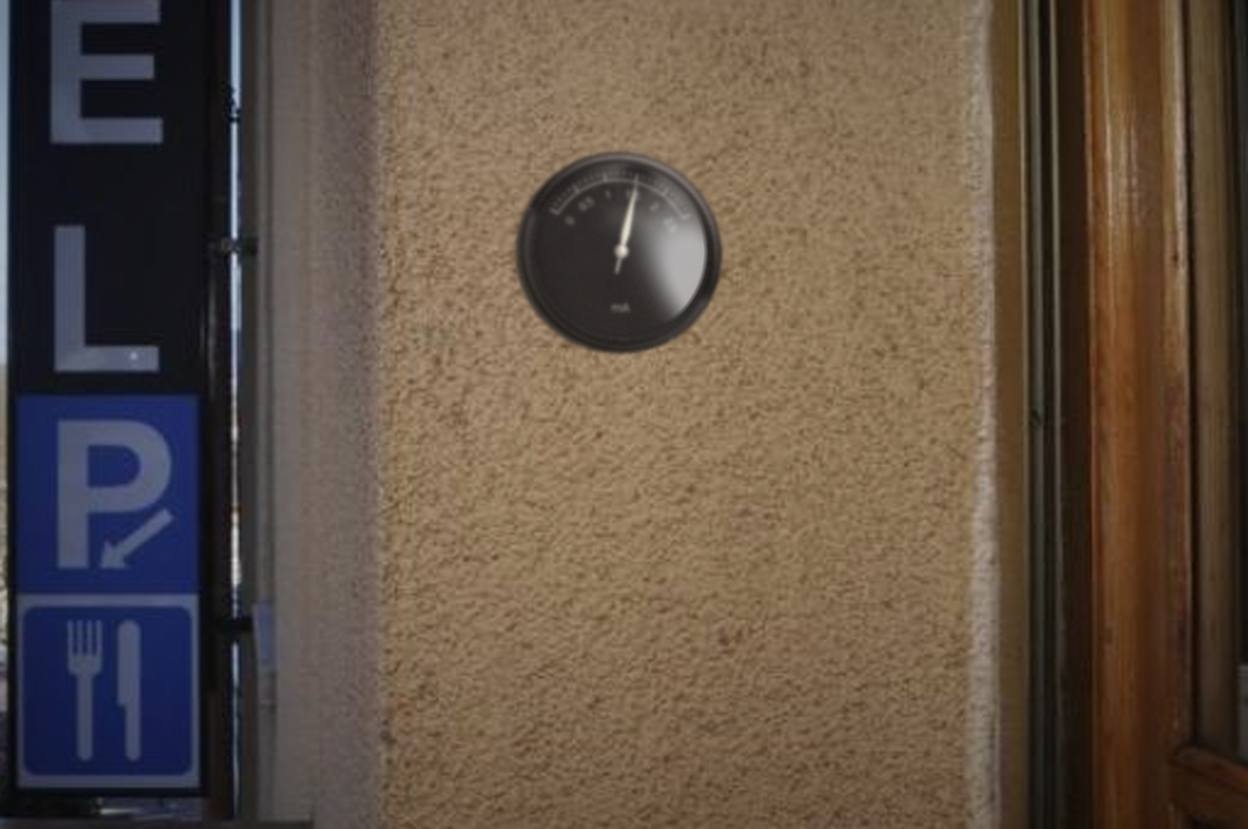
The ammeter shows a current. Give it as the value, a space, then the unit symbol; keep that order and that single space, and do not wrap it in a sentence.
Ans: 1.5 mA
